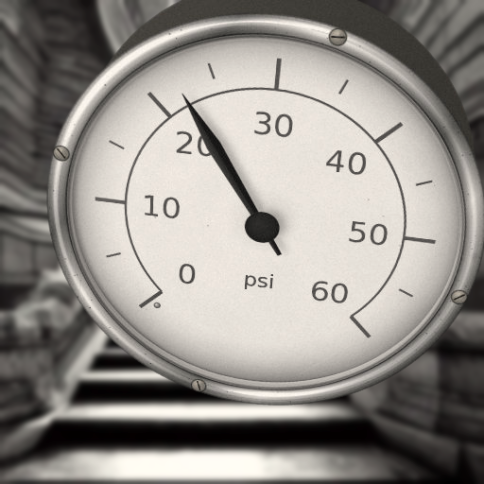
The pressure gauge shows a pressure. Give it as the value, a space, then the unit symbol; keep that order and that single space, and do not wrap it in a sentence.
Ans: 22.5 psi
